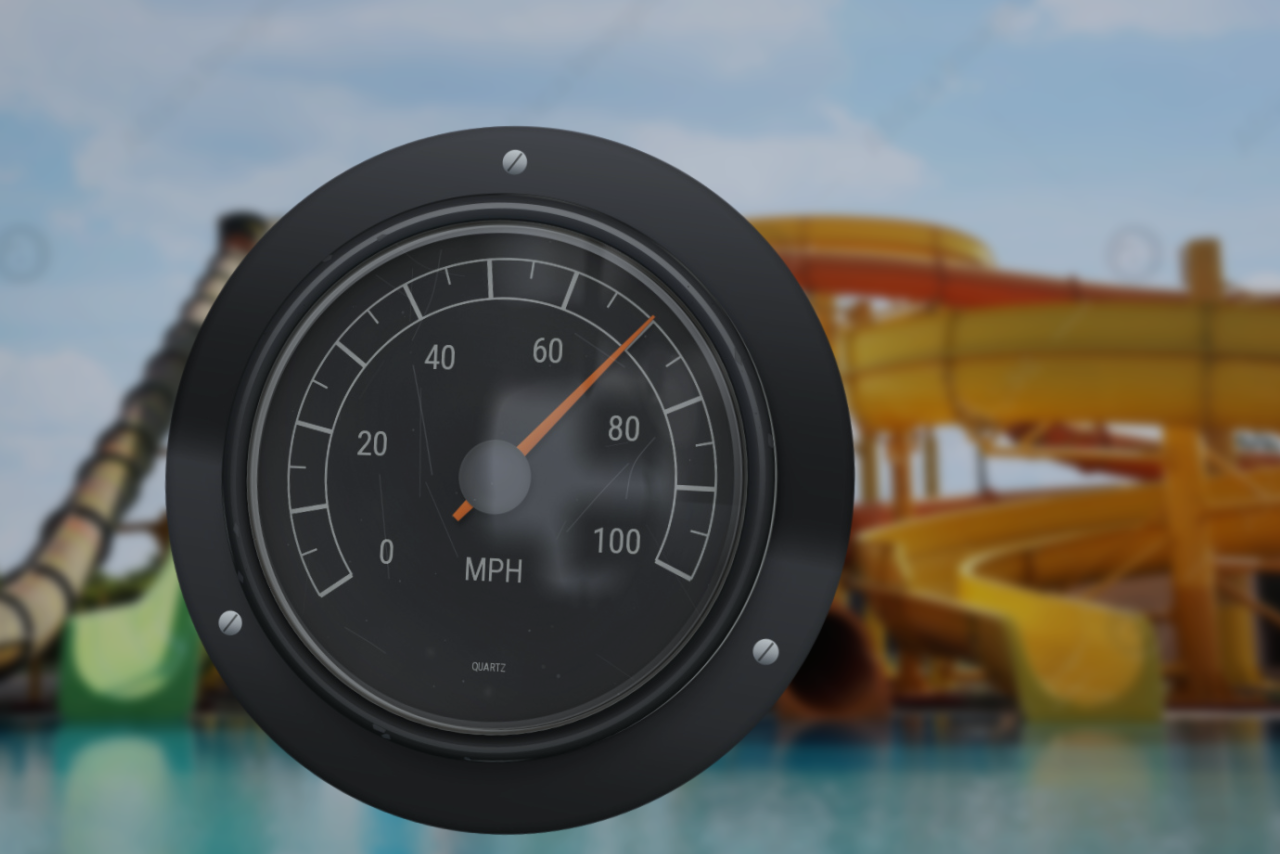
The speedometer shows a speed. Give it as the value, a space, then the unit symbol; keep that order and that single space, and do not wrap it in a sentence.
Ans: 70 mph
